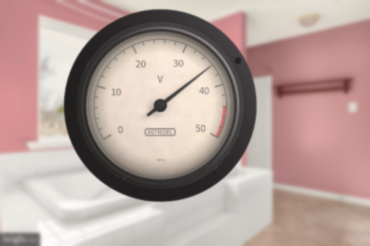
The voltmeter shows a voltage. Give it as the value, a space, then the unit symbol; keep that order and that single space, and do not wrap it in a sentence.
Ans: 36 V
